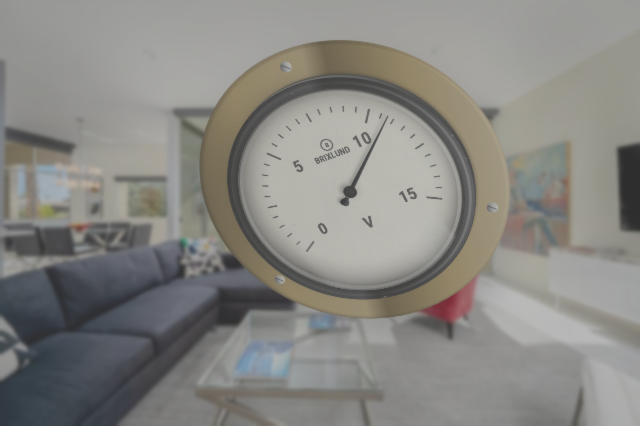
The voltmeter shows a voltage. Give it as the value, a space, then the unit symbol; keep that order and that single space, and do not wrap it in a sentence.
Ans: 10.75 V
